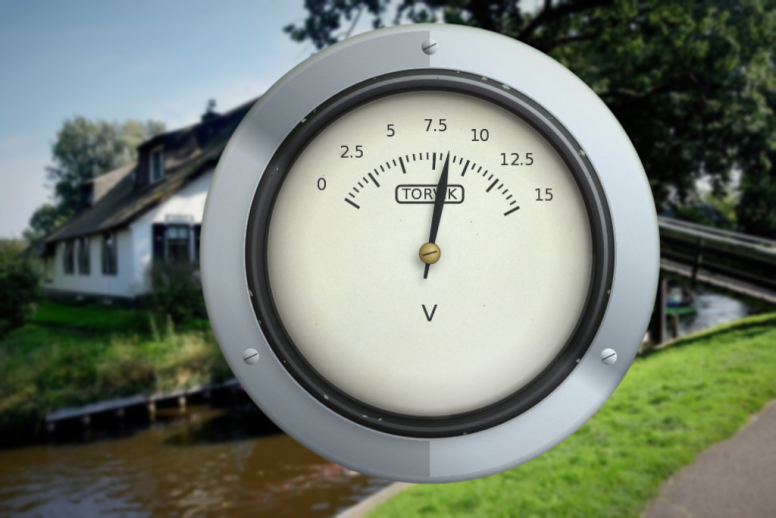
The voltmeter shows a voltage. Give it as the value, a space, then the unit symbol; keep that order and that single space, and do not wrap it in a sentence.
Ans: 8.5 V
